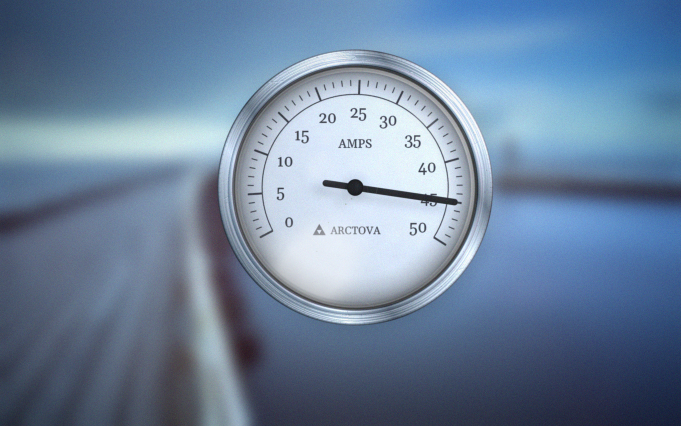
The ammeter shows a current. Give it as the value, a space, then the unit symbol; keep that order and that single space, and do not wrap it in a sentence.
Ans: 45 A
